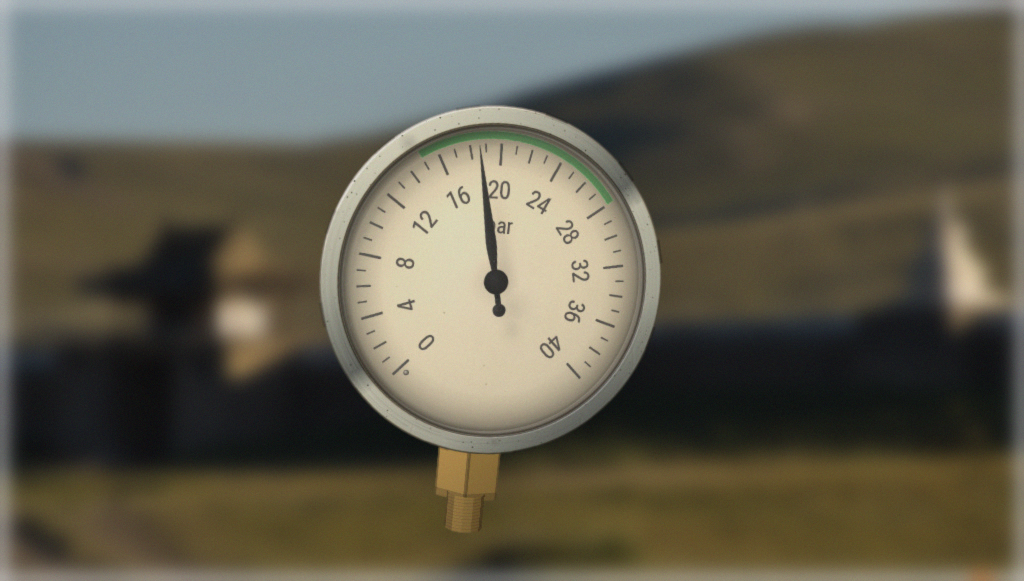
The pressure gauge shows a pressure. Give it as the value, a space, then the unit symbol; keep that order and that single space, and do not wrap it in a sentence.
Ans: 18.5 bar
